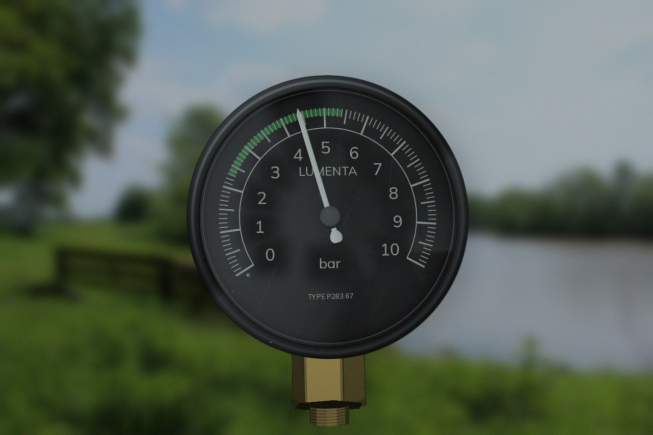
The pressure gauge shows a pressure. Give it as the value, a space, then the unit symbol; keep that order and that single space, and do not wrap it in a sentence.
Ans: 4.4 bar
